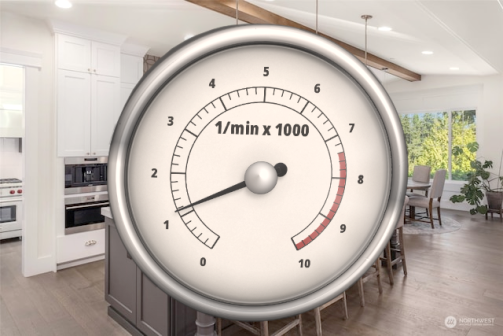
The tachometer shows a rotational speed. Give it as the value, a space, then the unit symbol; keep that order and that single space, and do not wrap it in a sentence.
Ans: 1200 rpm
